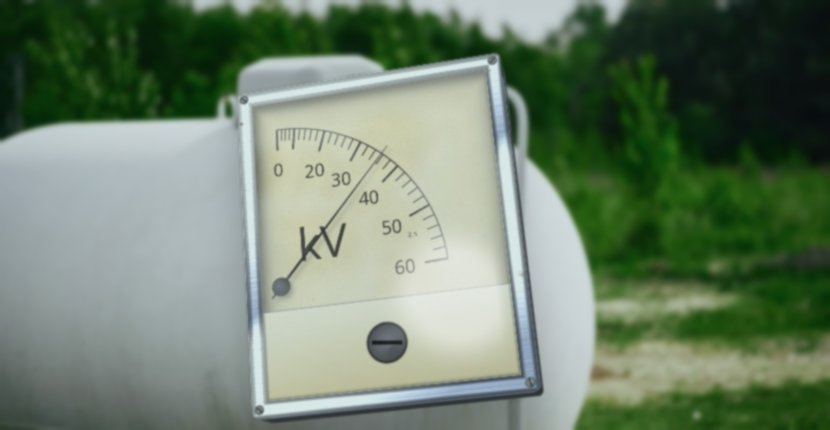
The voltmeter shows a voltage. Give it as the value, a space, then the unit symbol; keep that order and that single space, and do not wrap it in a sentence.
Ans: 36 kV
